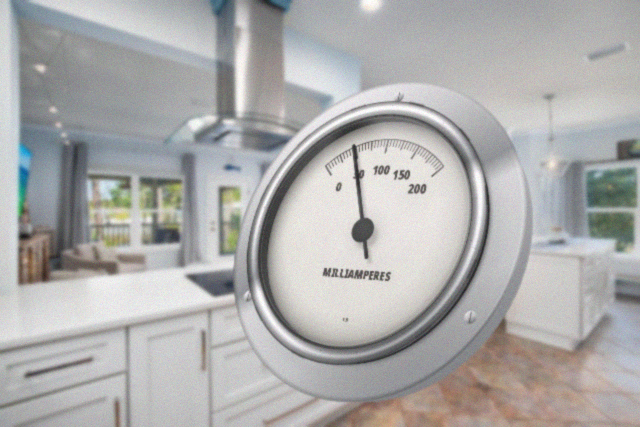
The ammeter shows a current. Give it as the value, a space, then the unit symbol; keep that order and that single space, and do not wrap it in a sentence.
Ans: 50 mA
